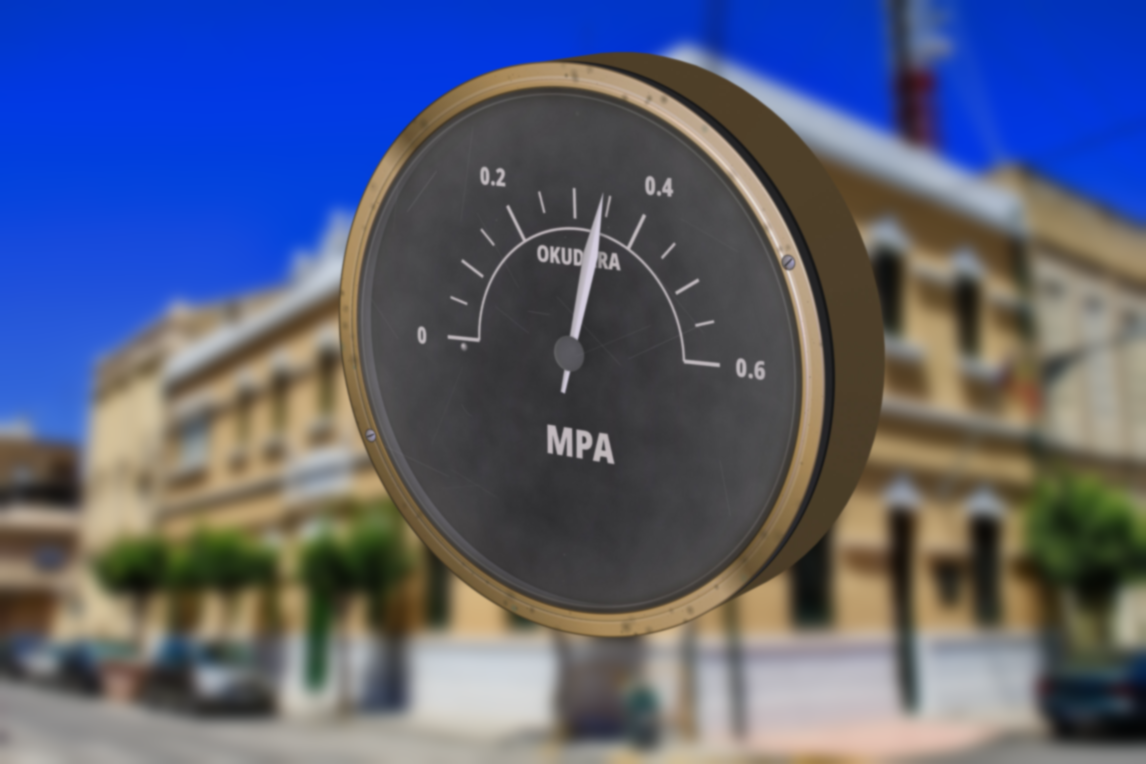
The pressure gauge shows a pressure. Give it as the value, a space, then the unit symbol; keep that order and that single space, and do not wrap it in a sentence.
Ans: 0.35 MPa
